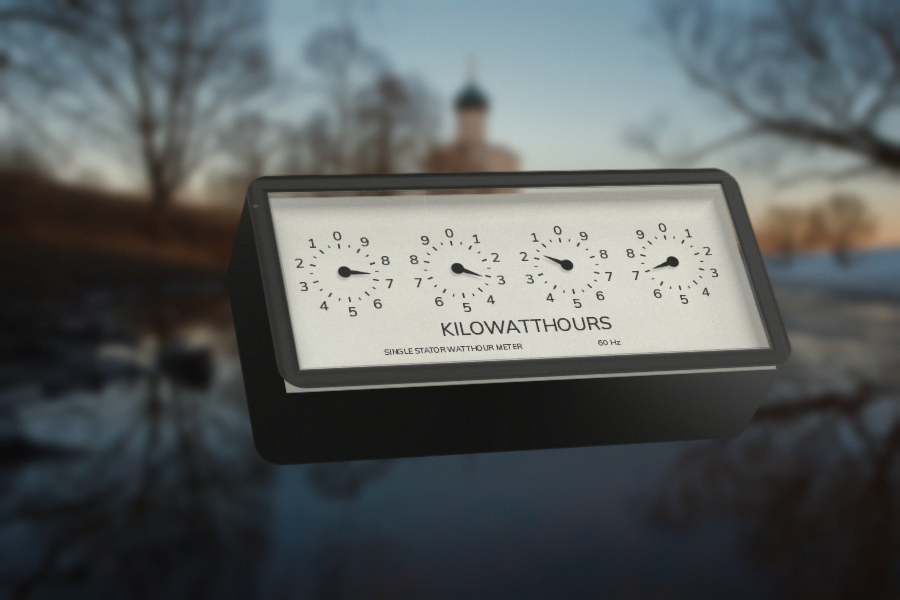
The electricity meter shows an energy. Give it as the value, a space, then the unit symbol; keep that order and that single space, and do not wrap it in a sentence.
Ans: 7317 kWh
